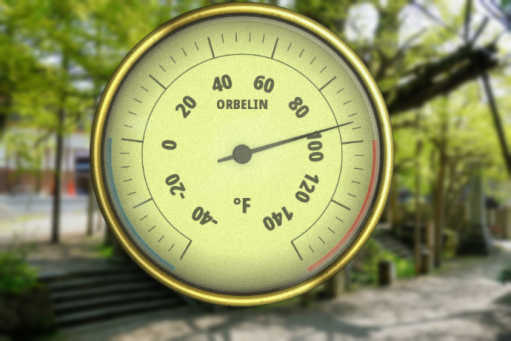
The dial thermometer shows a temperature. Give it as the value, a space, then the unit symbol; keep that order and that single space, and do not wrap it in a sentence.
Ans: 94 °F
